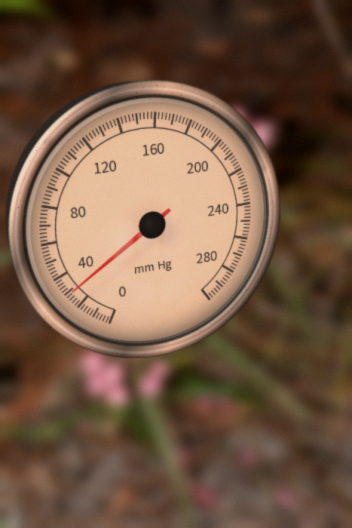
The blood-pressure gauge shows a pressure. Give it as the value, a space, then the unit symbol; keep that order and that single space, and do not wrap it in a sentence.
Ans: 30 mmHg
